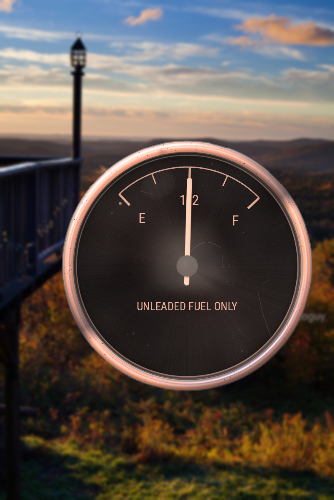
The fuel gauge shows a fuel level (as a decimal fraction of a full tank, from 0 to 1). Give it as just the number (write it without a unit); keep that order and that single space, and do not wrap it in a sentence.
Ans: 0.5
